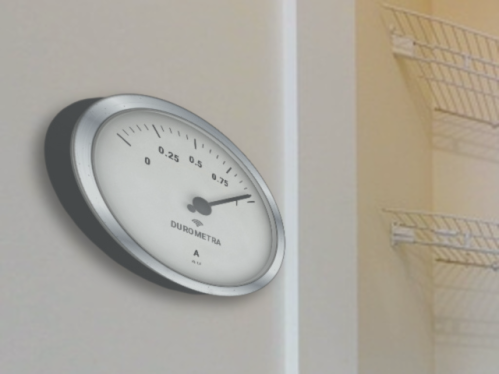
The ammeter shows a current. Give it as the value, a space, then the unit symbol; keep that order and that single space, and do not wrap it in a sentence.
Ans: 0.95 A
